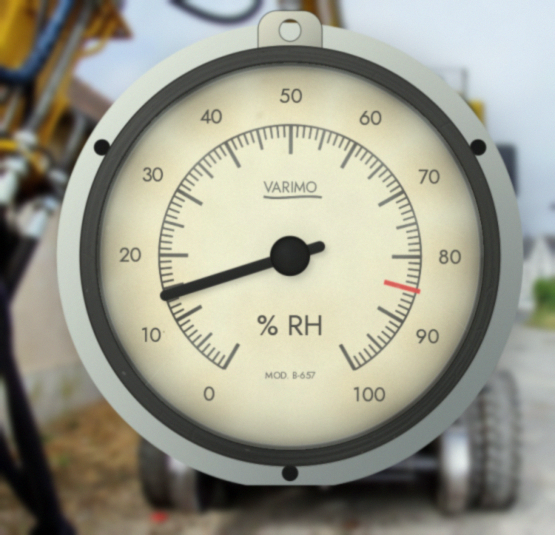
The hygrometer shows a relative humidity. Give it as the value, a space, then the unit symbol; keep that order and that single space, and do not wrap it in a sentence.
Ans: 14 %
